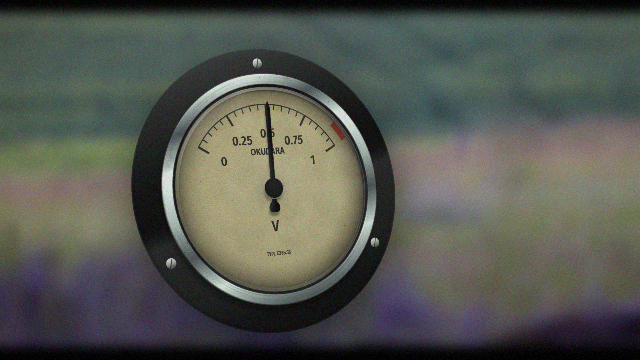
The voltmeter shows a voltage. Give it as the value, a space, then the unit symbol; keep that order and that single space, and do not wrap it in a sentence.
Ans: 0.5 V
